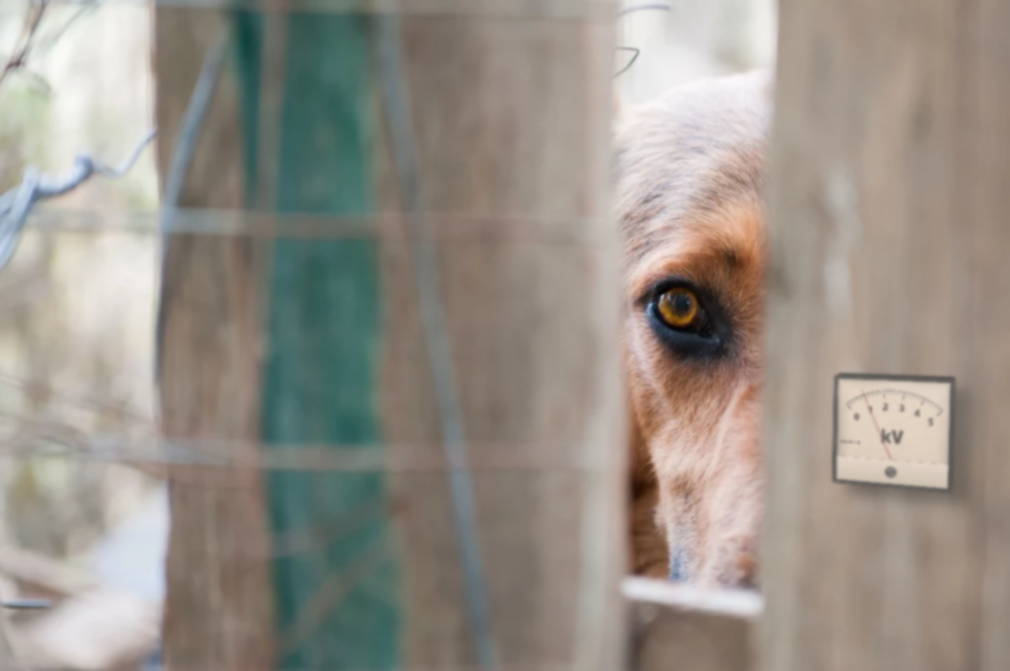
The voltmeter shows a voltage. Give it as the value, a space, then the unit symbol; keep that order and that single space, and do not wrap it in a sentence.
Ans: 1 kV
